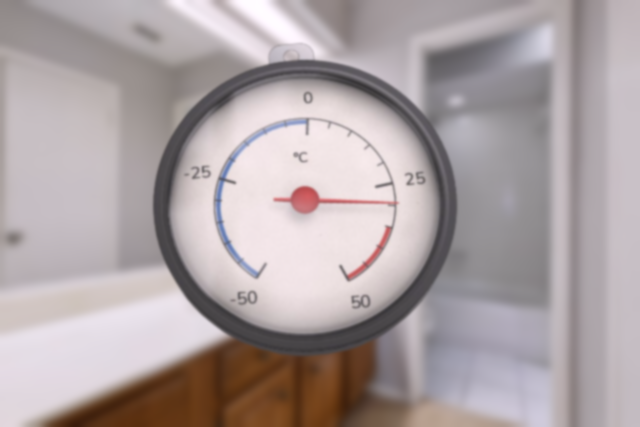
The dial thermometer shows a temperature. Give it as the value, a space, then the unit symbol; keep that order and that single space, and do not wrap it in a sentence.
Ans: 30 °C
